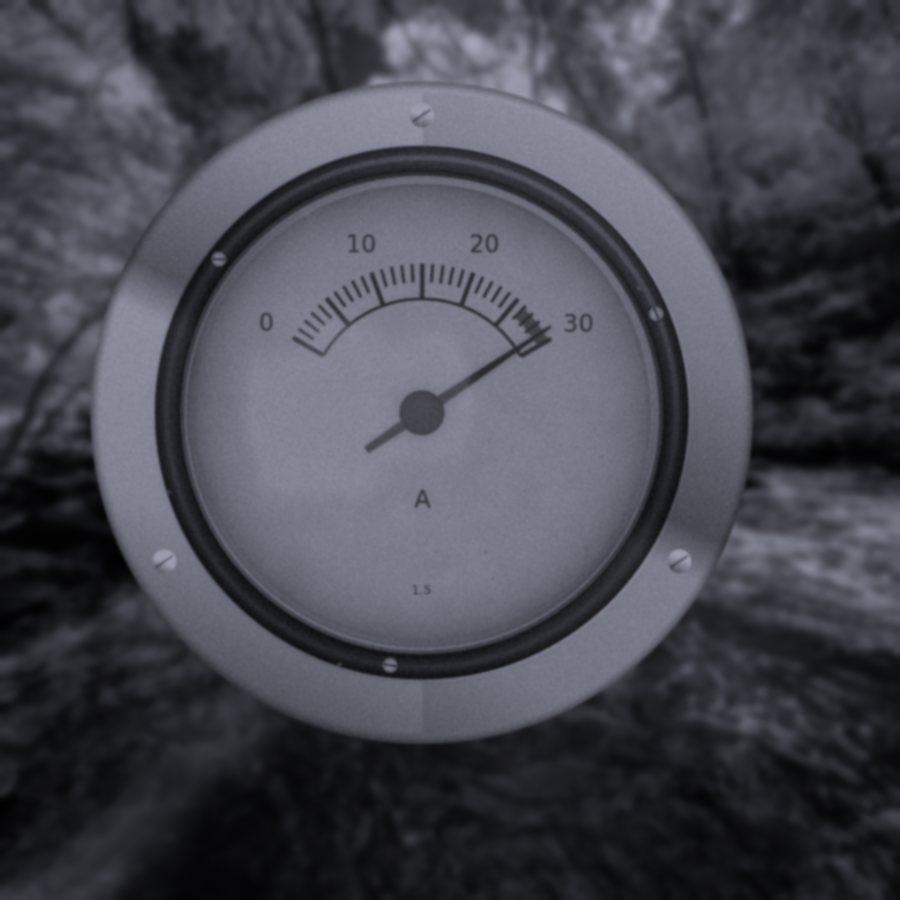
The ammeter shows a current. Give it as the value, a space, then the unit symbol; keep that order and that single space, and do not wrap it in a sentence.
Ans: 29 A
